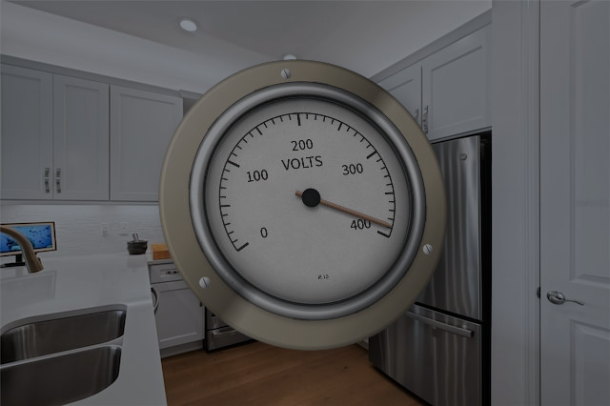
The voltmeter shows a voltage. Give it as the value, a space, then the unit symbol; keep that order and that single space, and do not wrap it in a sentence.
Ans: 390 V
